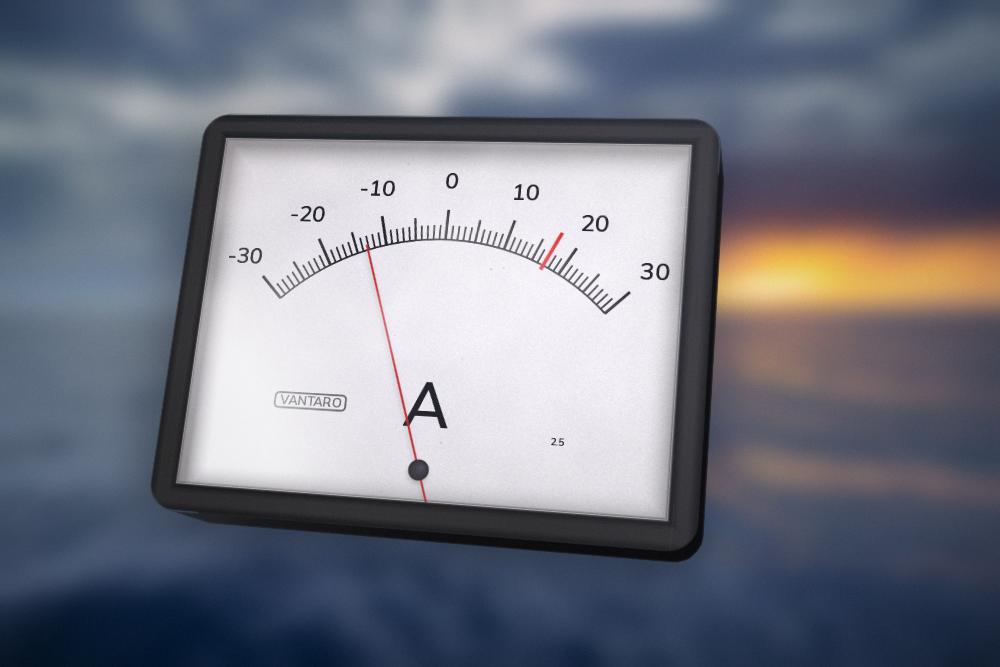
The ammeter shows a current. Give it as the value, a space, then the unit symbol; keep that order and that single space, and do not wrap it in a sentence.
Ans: -13 A
